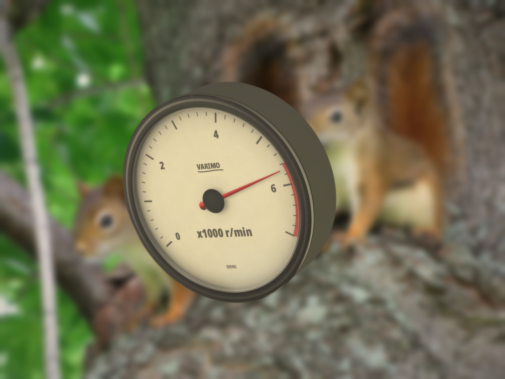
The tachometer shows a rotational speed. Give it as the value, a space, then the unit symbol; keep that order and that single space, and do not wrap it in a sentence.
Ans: 5700 rpm
